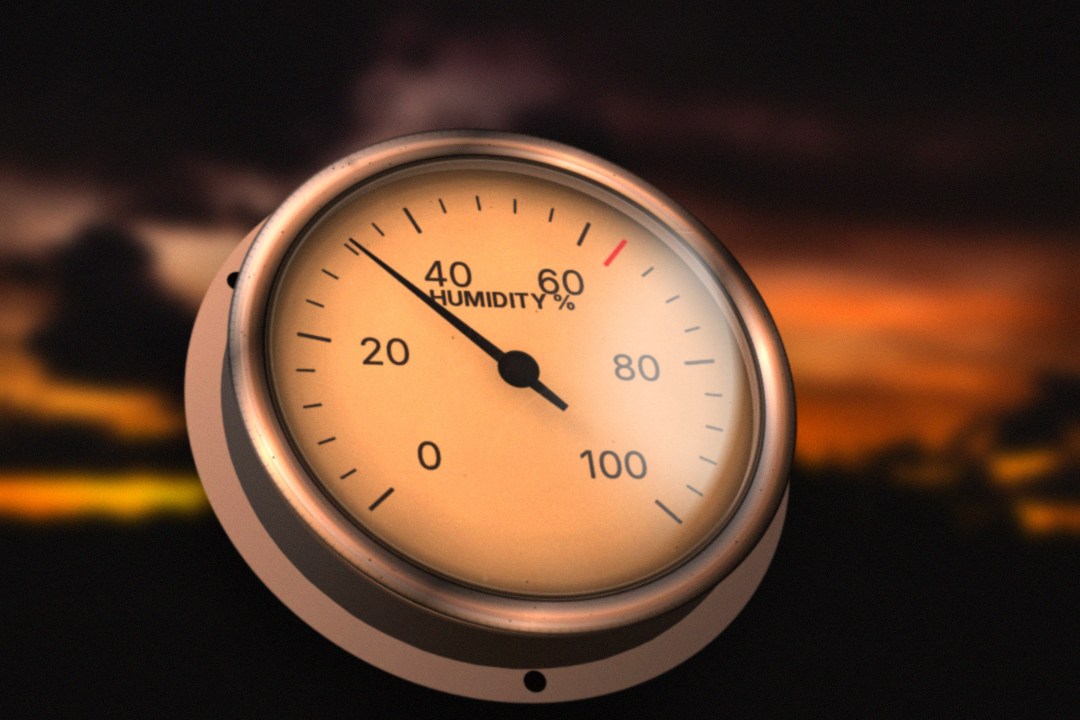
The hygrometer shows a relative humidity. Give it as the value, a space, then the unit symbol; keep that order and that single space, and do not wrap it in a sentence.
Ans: 32 %
